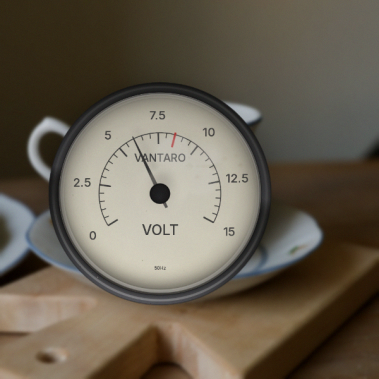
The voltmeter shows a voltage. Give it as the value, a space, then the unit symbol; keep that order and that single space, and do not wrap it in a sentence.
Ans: 6 V
